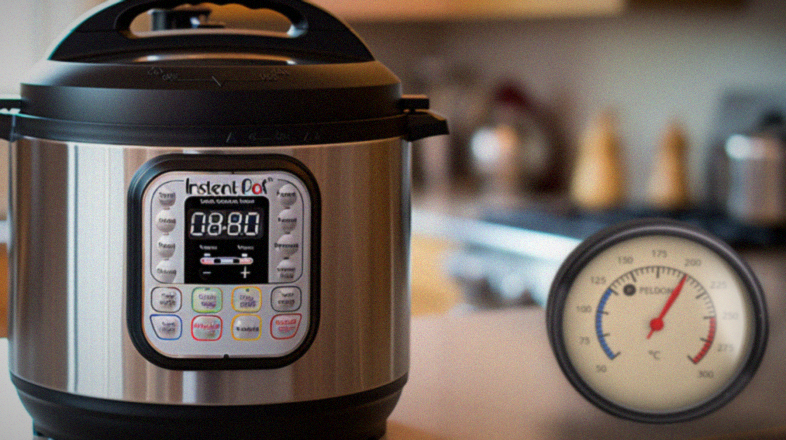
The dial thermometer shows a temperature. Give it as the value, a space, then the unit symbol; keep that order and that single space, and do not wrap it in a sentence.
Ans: 200 °C
